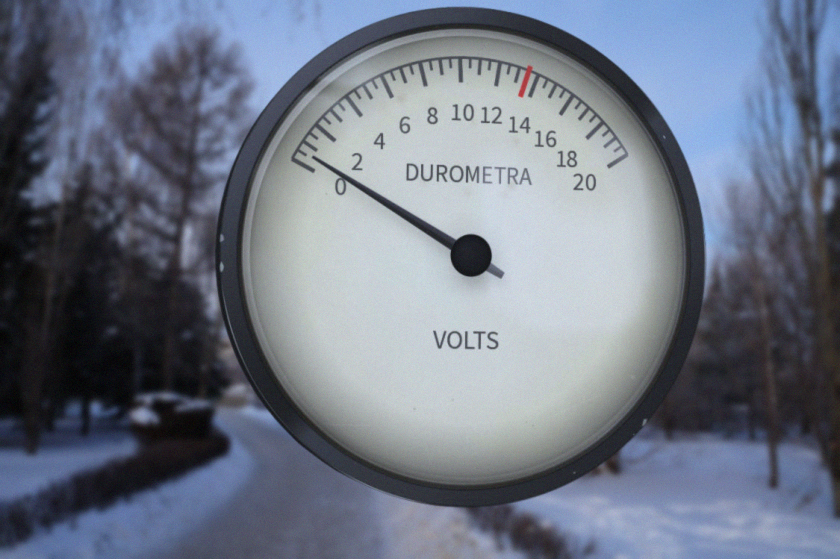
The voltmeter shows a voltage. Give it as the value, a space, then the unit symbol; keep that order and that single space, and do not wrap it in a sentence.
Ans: 0.5 V
